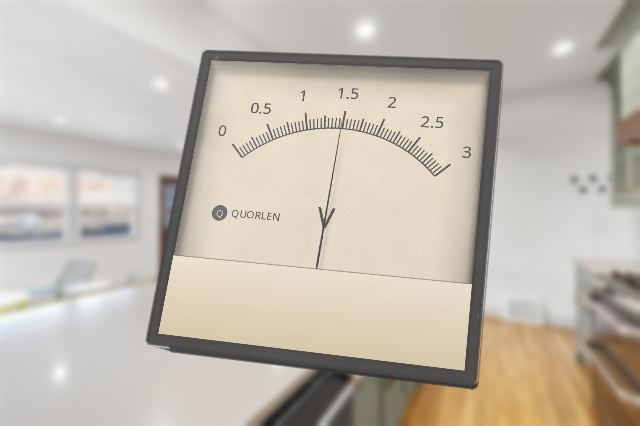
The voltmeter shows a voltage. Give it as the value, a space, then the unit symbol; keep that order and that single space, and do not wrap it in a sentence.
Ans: 1.5 V
